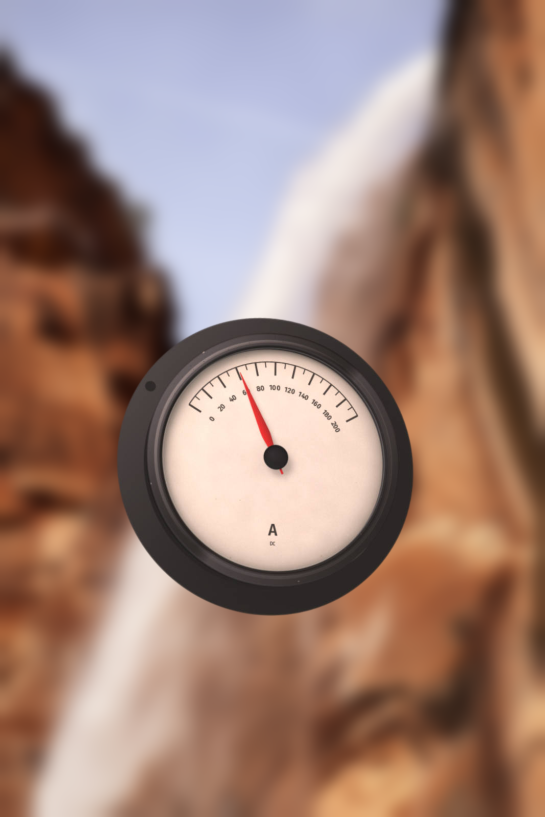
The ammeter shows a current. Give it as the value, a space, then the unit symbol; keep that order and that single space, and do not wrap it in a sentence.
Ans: 60 A
